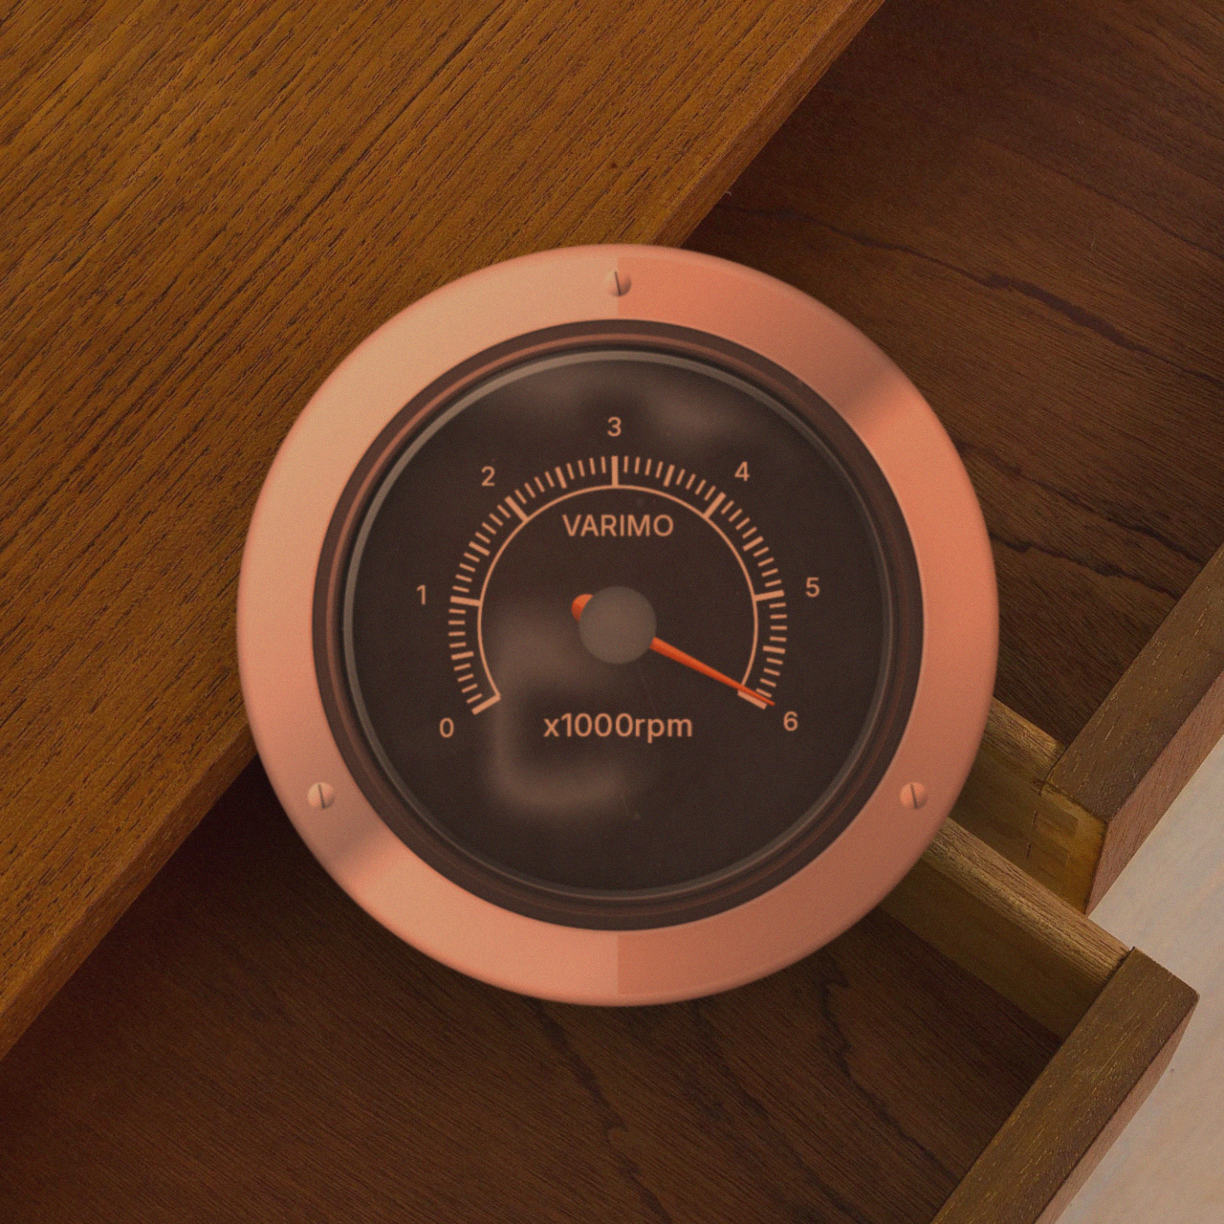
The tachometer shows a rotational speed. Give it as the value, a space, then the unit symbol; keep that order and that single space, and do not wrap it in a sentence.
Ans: 5950 rpm
